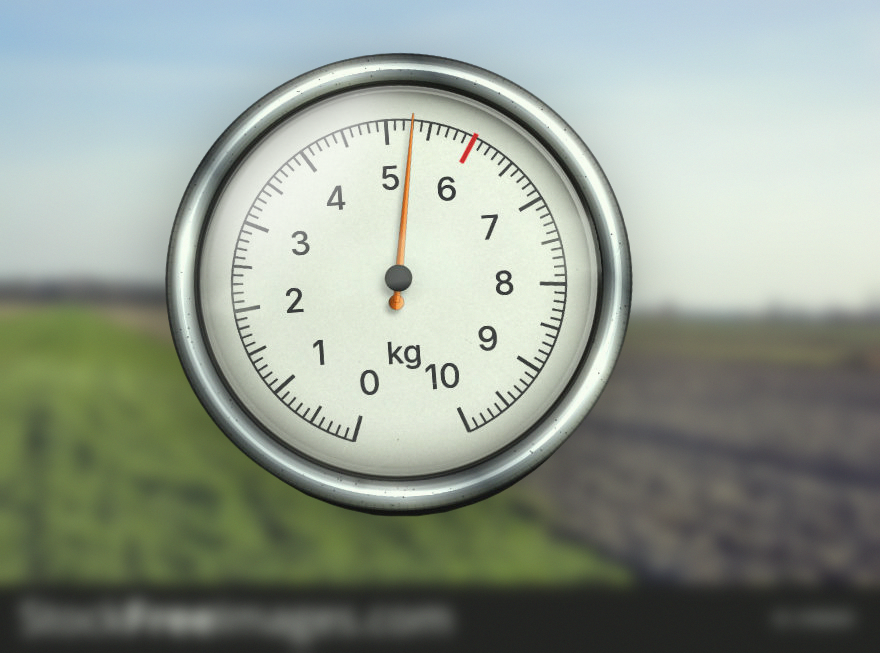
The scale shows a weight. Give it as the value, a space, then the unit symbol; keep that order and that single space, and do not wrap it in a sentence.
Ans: 5.3 kg
